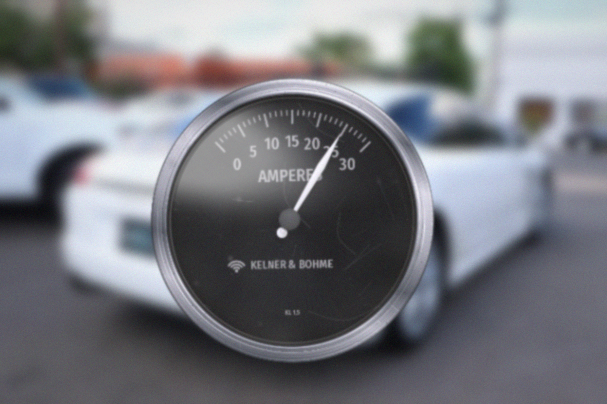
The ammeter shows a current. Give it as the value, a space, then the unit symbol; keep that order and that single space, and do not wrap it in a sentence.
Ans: 25 A
